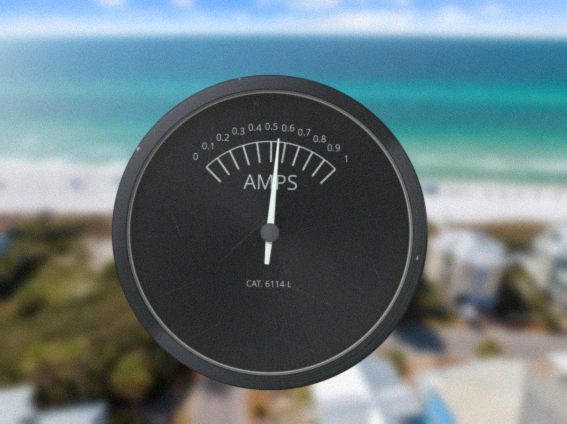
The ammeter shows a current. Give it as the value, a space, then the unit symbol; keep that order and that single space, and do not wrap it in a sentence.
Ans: 0.55 A
